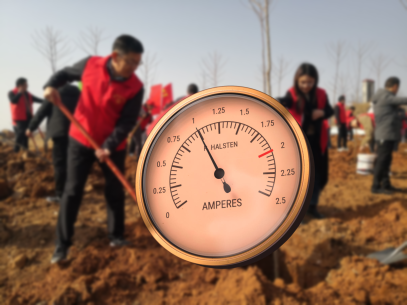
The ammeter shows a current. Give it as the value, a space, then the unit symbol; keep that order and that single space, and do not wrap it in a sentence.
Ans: 1 A
